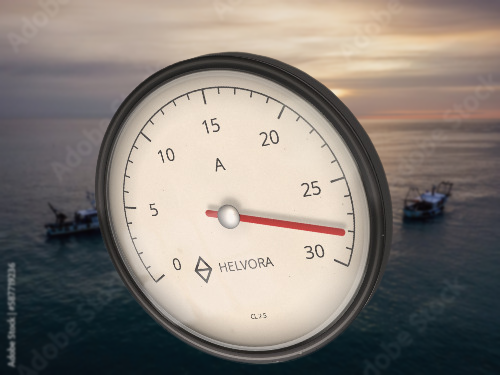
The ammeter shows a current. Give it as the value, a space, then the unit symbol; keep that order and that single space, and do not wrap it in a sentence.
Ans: 28 A
